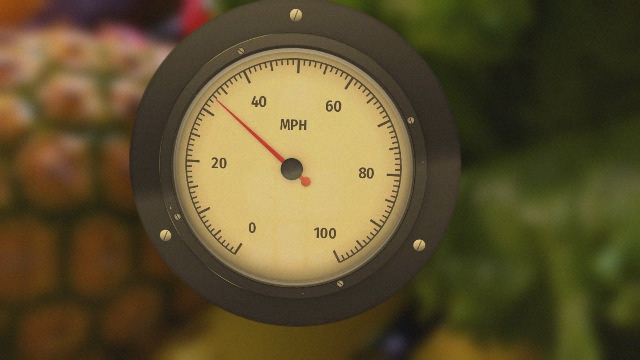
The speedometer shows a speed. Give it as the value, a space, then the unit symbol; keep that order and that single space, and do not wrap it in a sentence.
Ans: 33 mph
